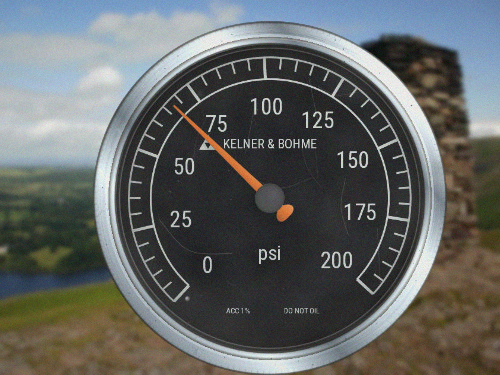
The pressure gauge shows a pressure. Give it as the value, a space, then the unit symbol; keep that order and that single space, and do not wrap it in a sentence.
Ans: 67.5 psi
